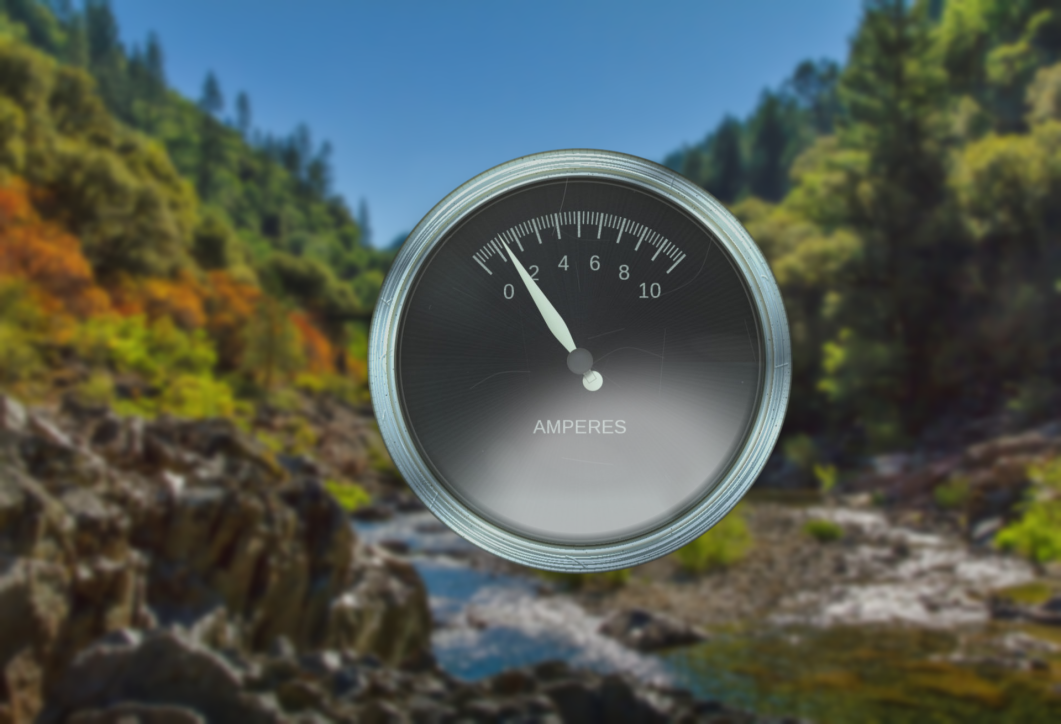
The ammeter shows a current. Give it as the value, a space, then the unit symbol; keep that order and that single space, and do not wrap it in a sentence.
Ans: 1.4 A
